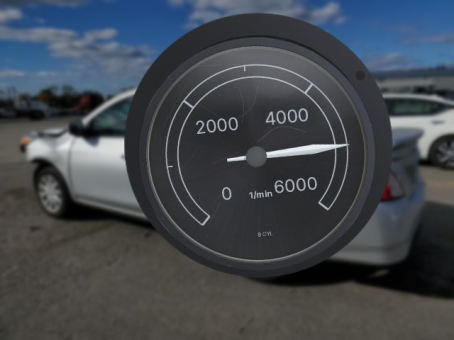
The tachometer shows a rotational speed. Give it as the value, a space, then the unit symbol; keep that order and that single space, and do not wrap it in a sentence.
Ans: 5000 rpm
